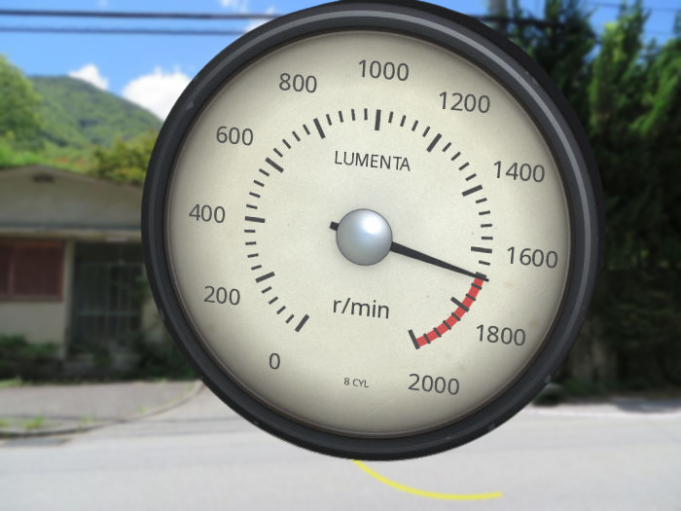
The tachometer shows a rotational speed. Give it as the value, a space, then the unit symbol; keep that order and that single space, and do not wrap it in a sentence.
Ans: 1680 rpm
